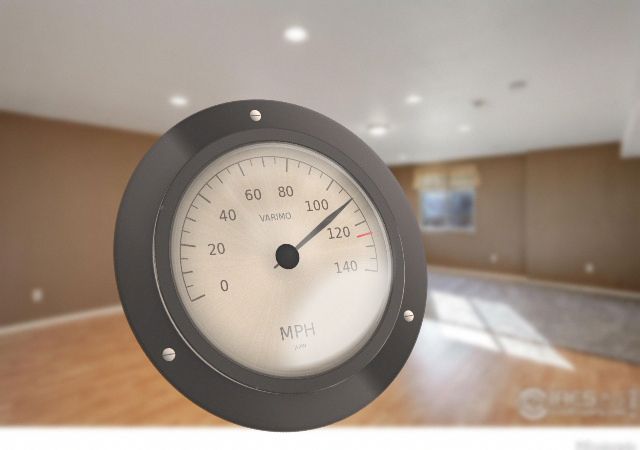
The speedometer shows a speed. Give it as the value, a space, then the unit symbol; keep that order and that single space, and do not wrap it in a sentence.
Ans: 110 mph
